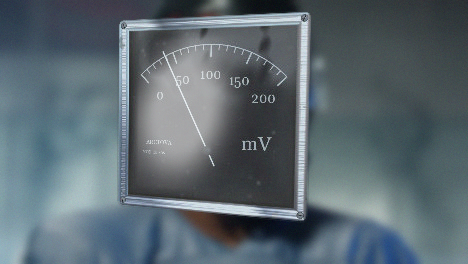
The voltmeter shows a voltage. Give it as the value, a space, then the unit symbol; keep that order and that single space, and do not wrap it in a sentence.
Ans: 40 mV
